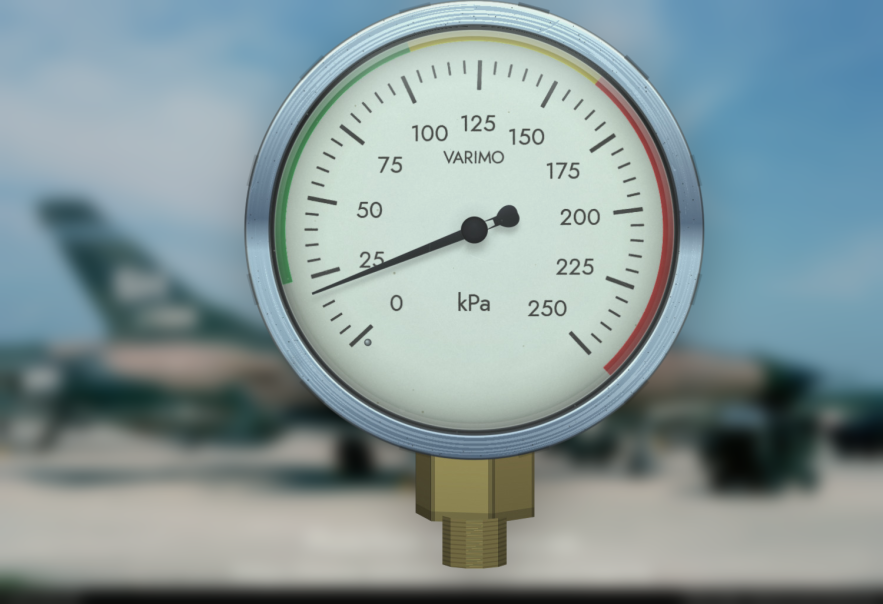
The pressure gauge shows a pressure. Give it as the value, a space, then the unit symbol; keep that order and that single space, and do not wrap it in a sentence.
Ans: 20 kPa
